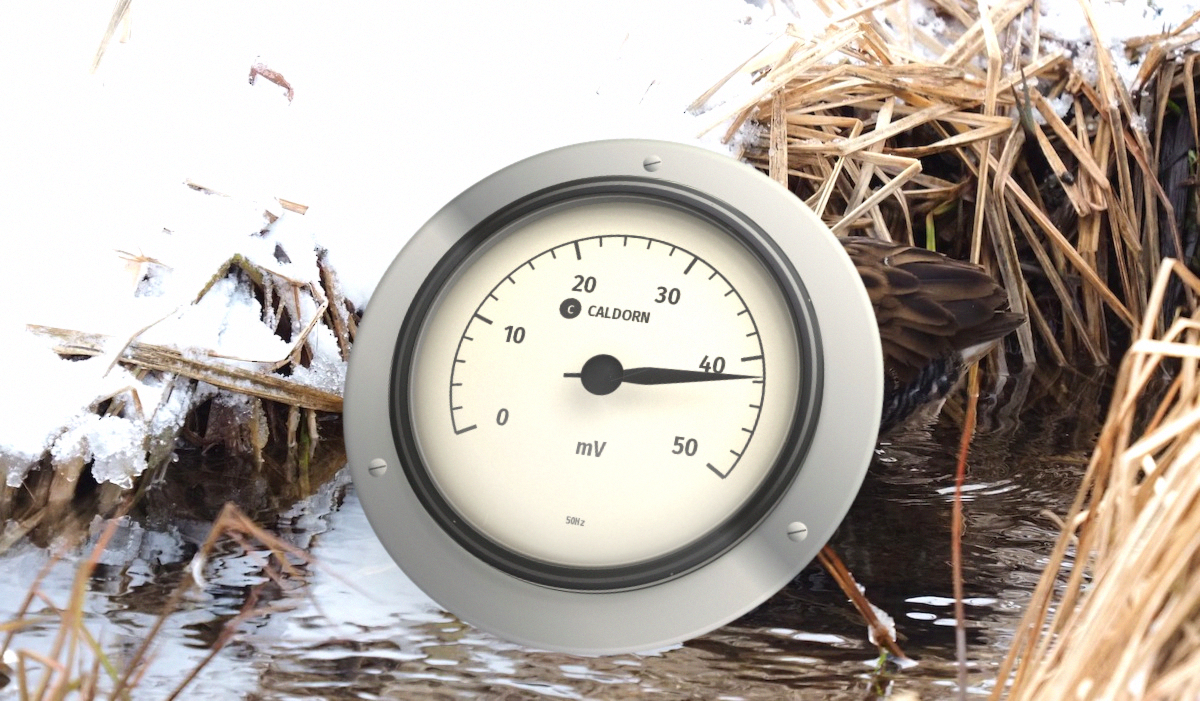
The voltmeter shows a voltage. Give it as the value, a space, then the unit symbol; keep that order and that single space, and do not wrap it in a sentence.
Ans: 42 mV
